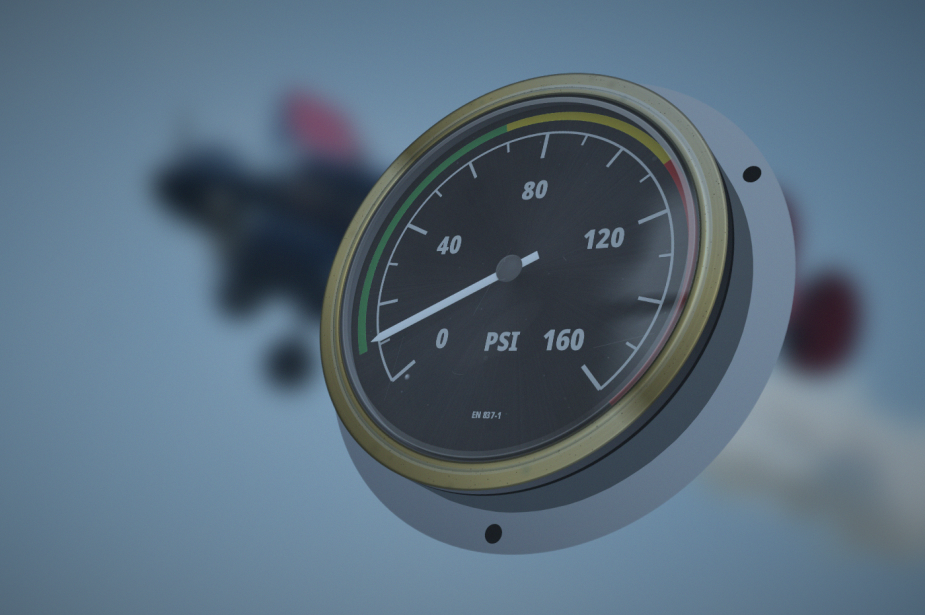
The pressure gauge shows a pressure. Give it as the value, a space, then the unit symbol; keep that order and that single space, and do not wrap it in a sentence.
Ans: 10 psi
